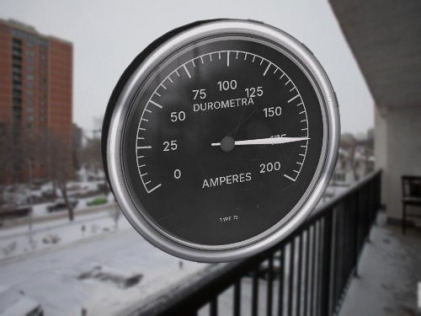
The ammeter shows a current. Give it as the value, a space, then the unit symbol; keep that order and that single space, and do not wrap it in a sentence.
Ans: 175 A
